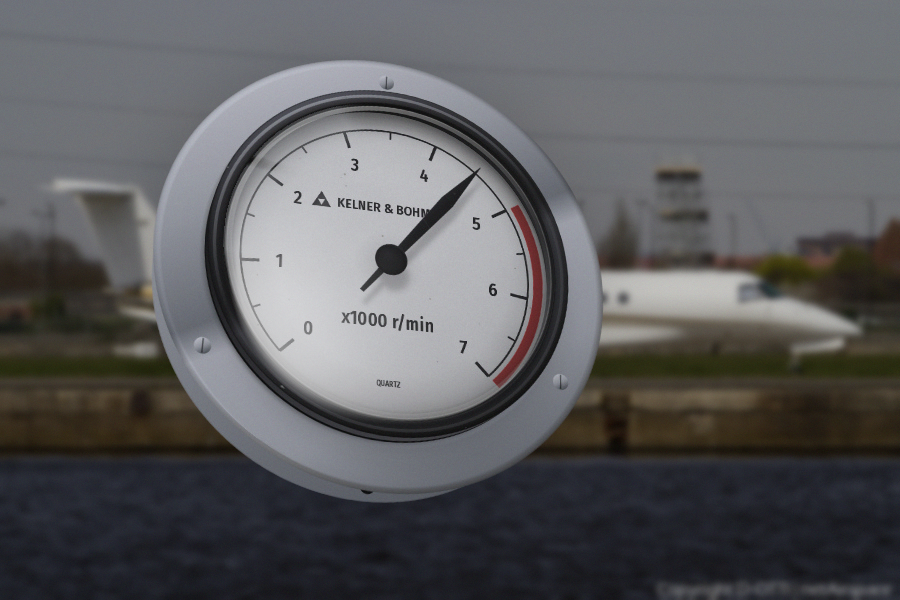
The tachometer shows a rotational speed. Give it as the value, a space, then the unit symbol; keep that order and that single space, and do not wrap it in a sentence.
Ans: 4500 rpm
